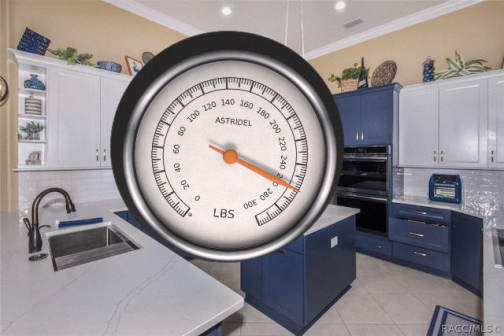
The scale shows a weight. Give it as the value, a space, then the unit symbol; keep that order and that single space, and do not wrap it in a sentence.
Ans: 260 lb
